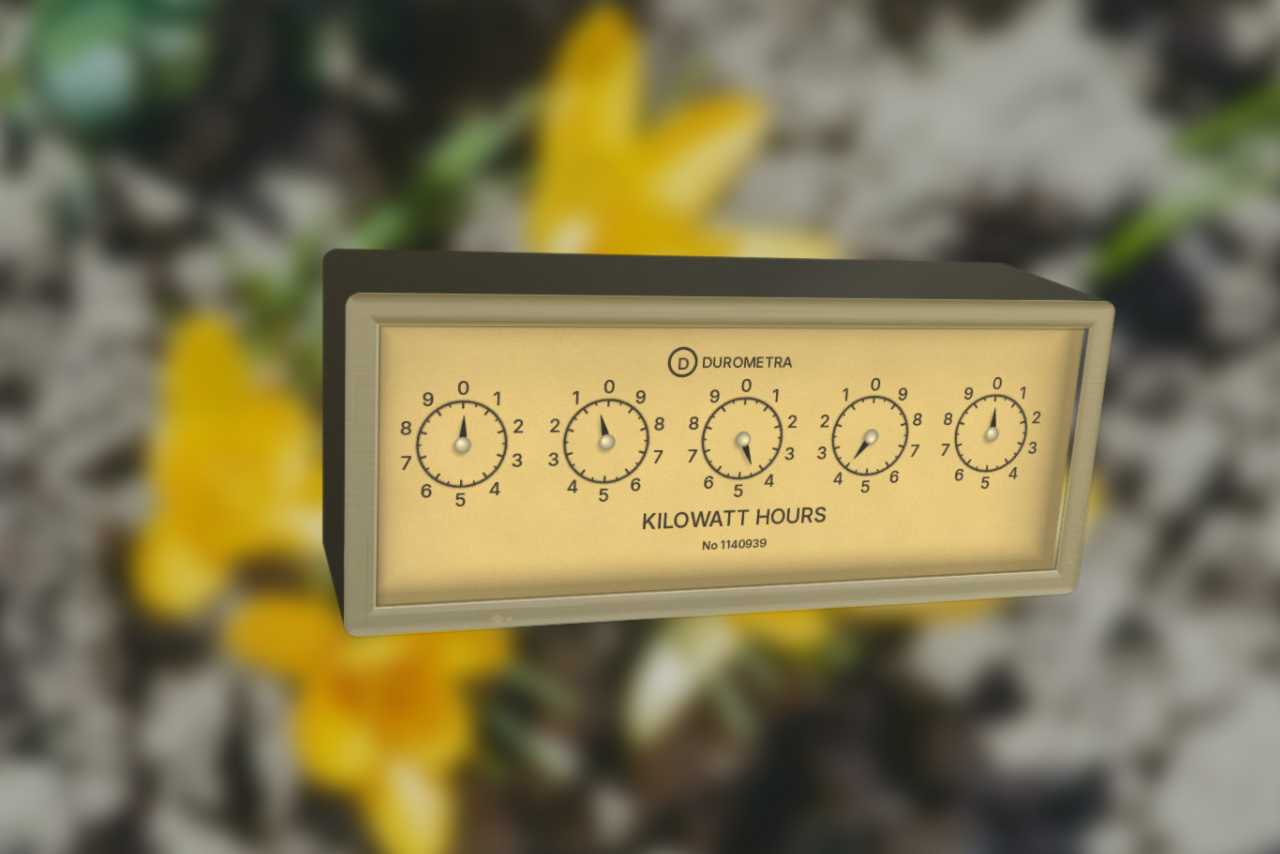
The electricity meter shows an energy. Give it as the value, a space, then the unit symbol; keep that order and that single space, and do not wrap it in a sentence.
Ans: 440 kWh
